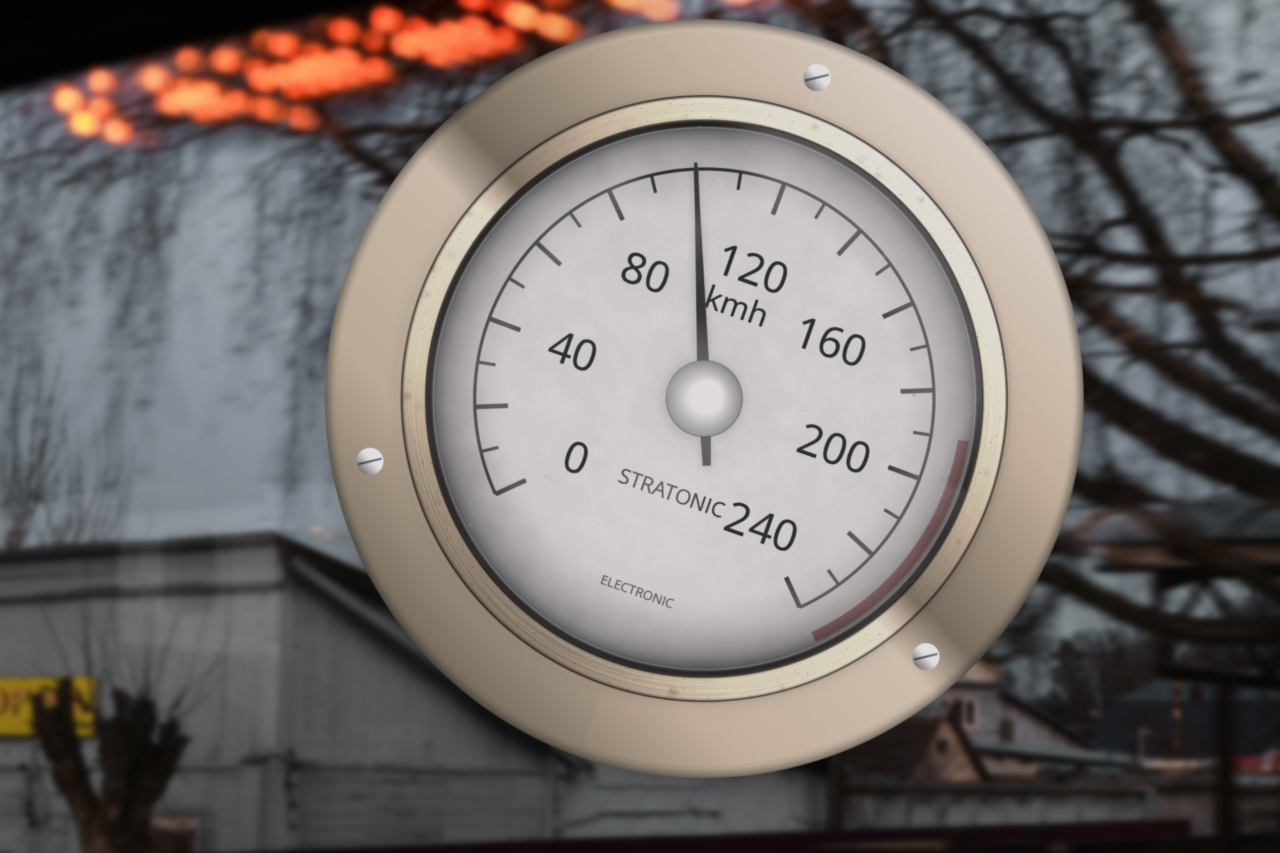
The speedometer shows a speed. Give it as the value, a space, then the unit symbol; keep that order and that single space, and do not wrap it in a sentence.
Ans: 100 km/h
